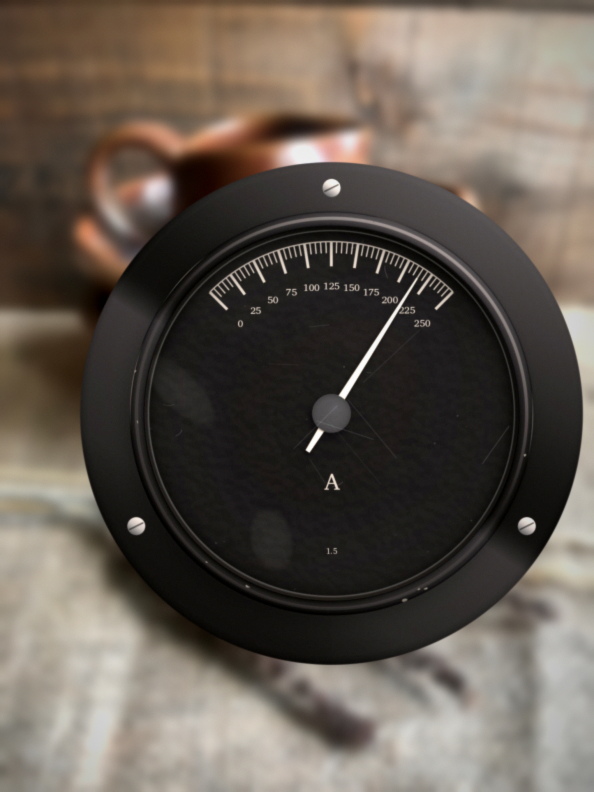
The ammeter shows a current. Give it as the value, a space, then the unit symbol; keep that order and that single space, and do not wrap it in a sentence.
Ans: 215 A
